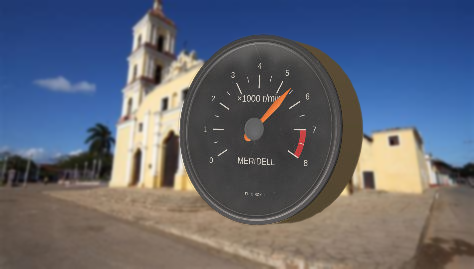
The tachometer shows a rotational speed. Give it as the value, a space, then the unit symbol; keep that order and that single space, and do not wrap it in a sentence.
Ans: 5500 rpm
